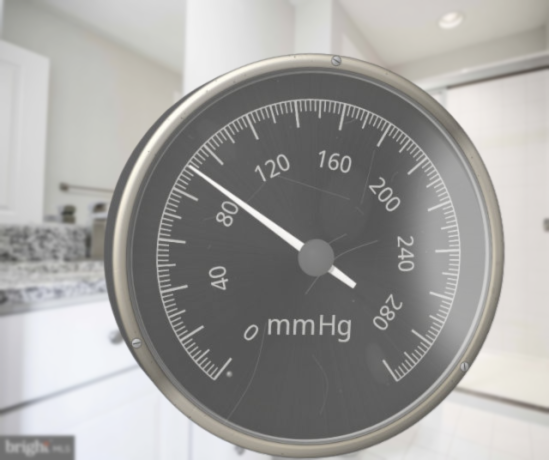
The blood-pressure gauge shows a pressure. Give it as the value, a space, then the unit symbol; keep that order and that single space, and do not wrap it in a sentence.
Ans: 90 mmHg
